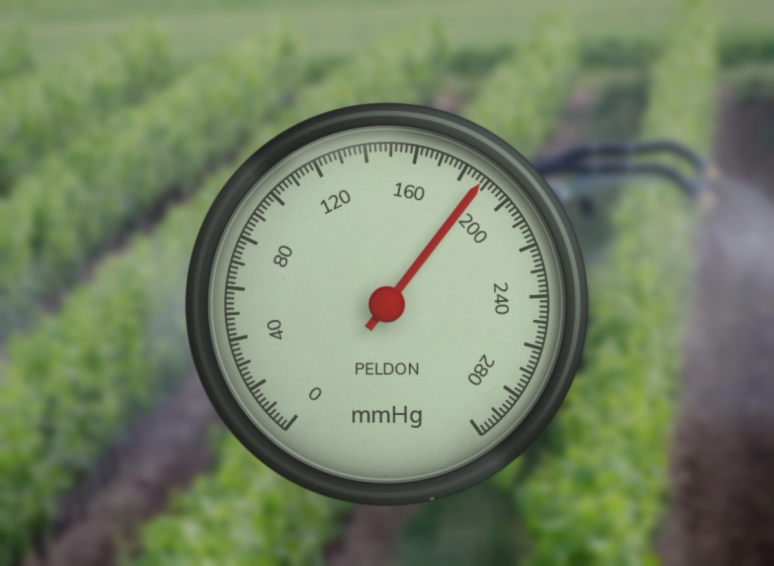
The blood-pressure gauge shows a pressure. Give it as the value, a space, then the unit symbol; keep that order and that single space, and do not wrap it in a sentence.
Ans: 188 mmHg
